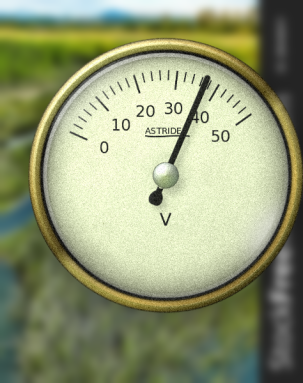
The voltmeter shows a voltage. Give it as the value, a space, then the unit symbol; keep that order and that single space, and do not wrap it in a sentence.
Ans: 37 V
